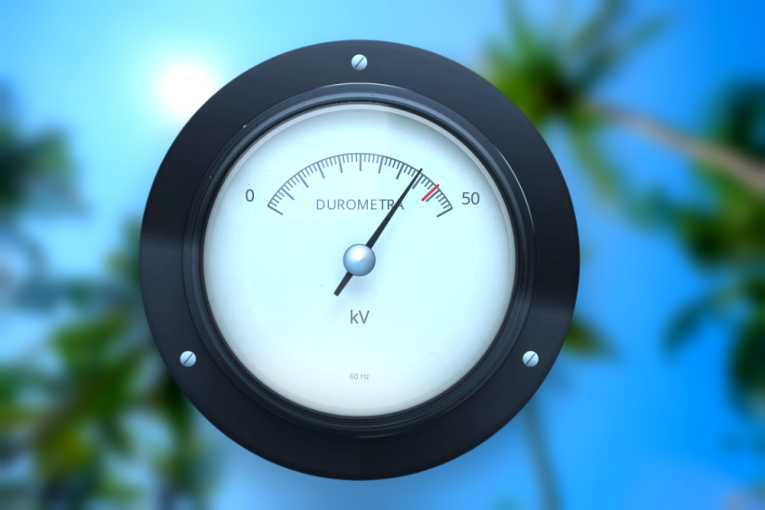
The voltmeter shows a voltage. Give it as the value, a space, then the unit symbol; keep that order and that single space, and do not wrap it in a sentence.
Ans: 39 kV
